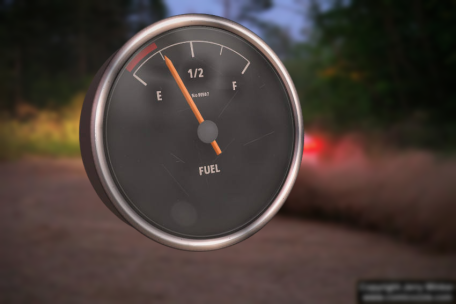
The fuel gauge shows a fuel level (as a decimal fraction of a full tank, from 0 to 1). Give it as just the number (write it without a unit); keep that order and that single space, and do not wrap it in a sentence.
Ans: 0.25
